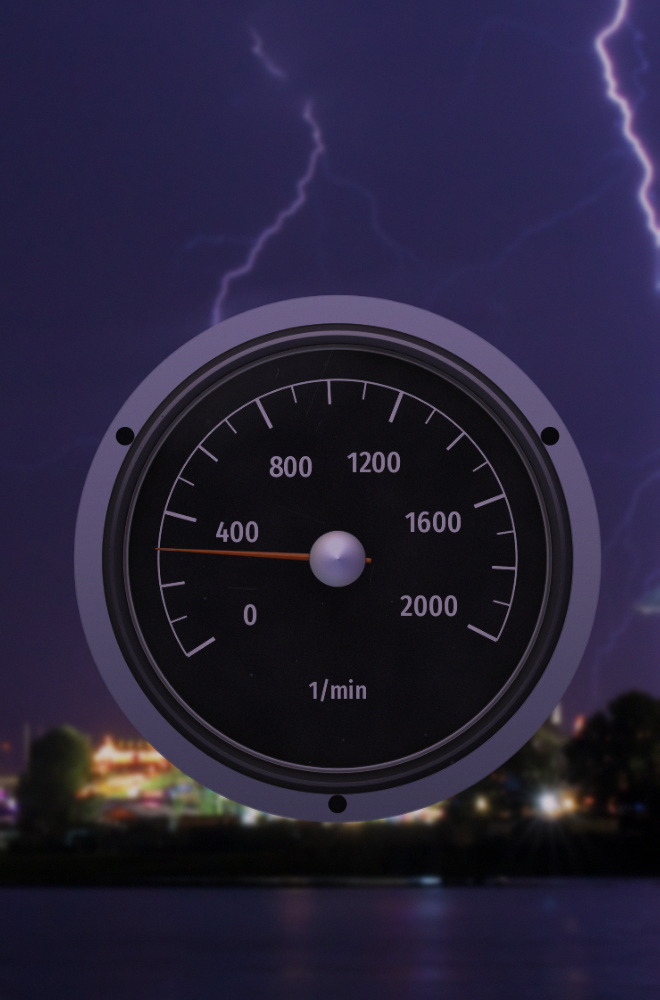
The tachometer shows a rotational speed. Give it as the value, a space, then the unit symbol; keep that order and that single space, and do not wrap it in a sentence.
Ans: 300 rpm
